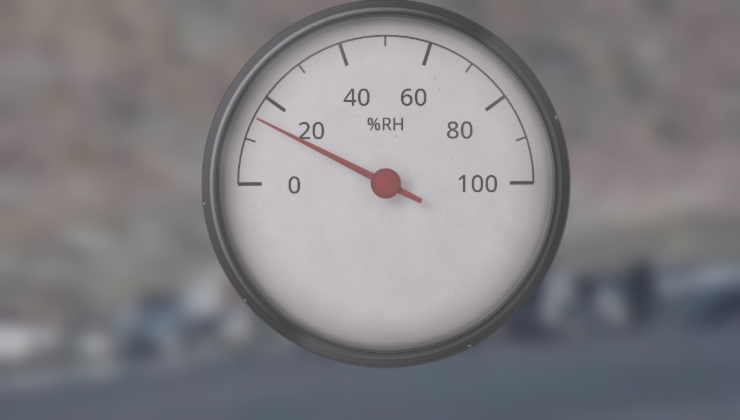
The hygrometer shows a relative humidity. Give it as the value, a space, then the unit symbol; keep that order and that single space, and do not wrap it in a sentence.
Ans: 15 %
